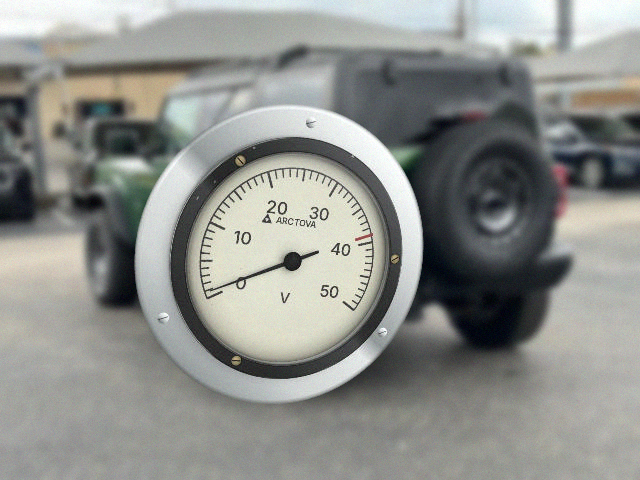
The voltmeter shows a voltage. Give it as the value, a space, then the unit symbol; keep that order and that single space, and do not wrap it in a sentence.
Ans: 1 V
